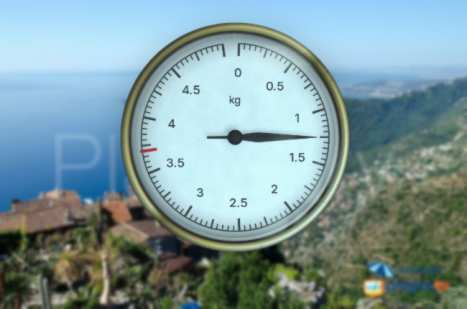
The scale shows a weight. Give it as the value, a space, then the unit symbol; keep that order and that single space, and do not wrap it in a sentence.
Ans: 1.25 kg
